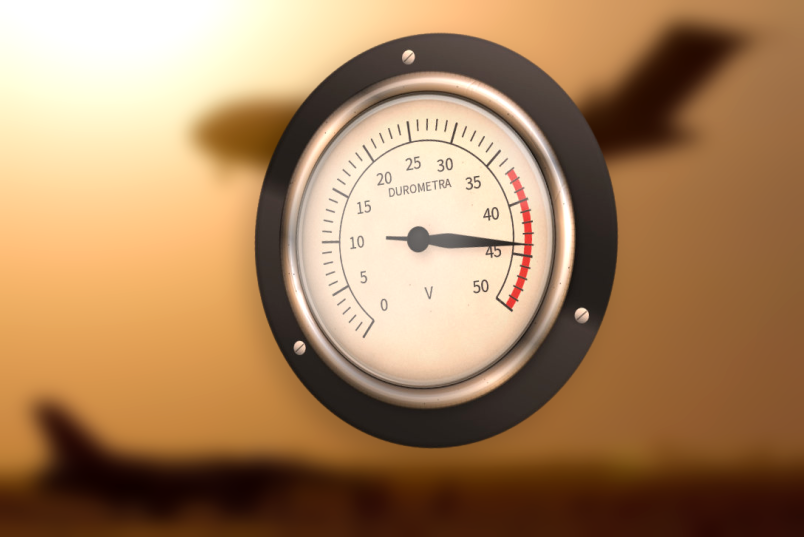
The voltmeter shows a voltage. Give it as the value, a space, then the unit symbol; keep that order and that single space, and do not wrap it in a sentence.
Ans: 44 V
